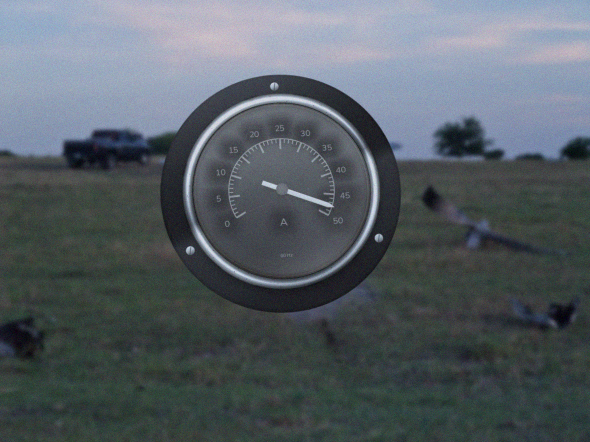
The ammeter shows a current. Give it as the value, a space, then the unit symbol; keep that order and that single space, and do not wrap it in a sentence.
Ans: 48 A
